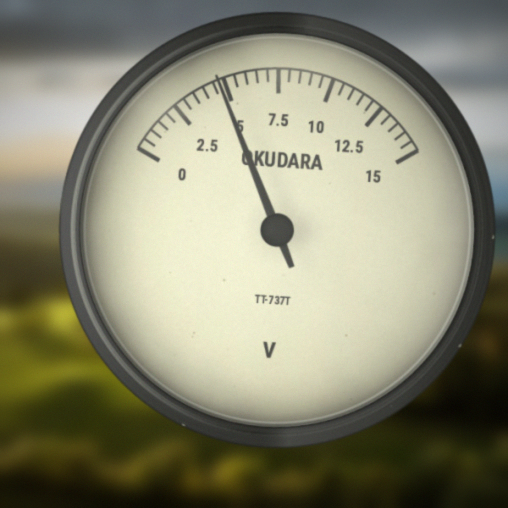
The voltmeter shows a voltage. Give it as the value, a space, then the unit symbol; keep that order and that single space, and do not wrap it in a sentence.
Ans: 4.75 V
